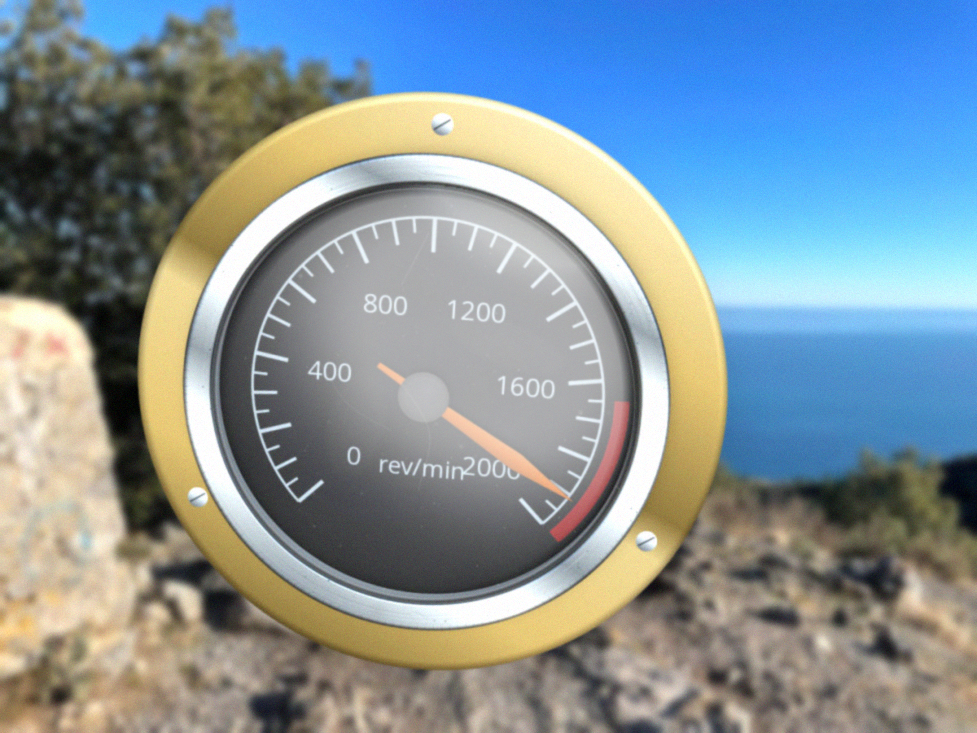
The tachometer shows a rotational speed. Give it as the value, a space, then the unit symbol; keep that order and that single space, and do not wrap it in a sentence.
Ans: 1900 rpm
